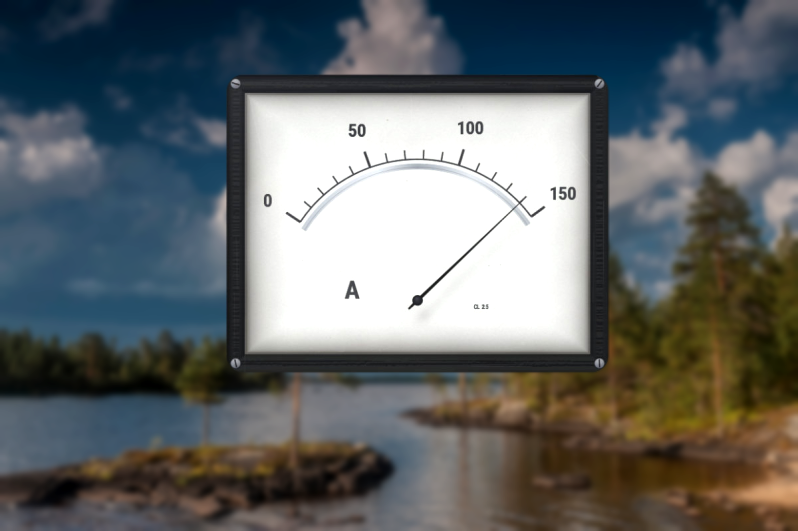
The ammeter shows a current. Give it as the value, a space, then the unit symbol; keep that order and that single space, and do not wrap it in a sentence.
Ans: 140 A
